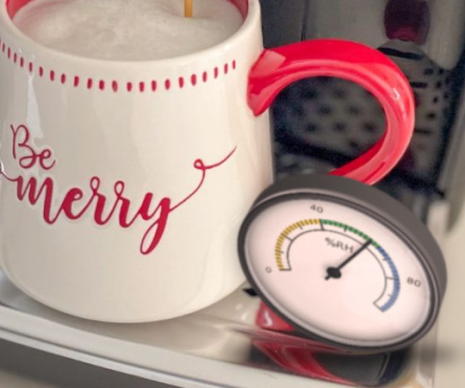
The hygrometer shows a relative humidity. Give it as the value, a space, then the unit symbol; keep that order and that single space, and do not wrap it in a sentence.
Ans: 60 %
